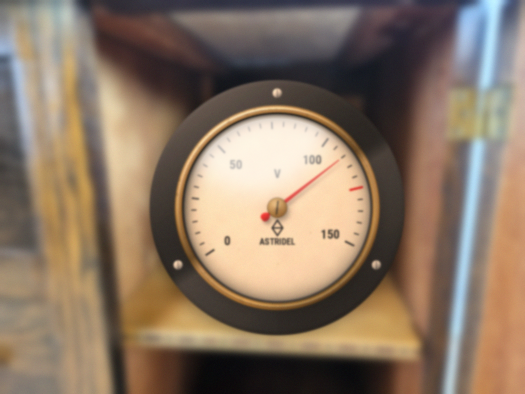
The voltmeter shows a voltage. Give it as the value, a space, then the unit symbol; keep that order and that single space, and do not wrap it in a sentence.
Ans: 110 V
